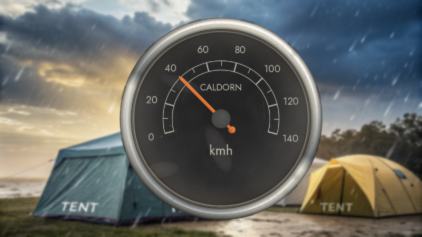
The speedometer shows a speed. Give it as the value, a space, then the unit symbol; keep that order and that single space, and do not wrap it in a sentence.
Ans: 40 km/h
